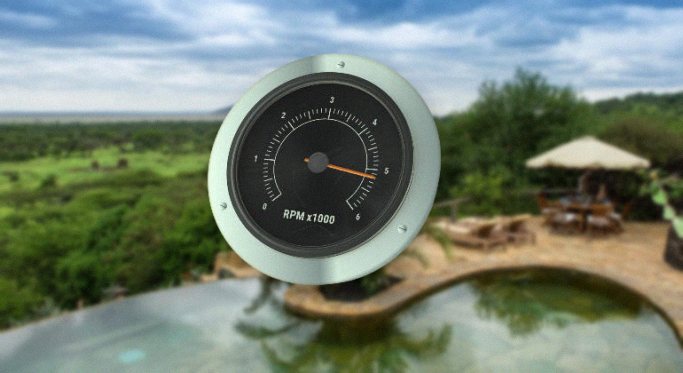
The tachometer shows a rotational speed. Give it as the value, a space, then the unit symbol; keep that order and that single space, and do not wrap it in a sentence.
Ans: 5200 rpm
